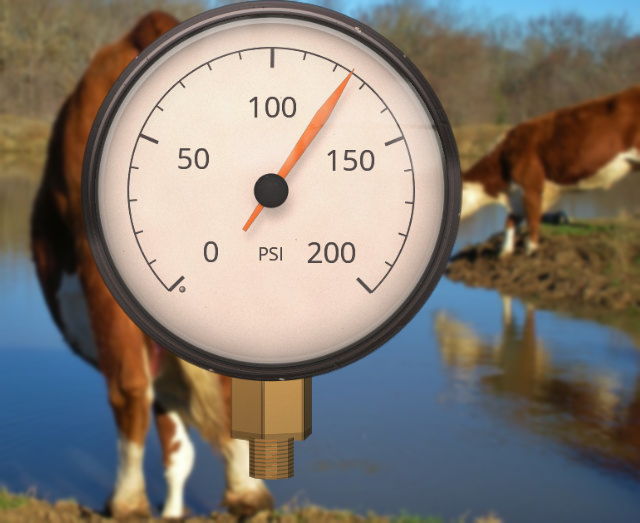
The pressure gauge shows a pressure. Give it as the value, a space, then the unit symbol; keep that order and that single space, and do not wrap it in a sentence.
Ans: 125 psi
